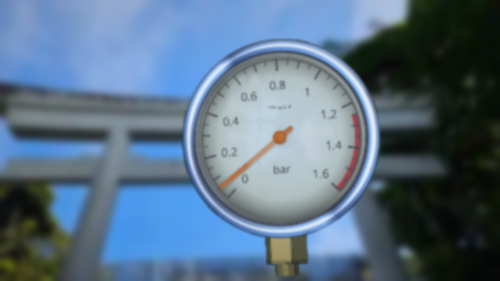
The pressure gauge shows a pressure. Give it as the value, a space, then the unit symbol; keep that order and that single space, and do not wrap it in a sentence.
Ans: 0.05 bar
